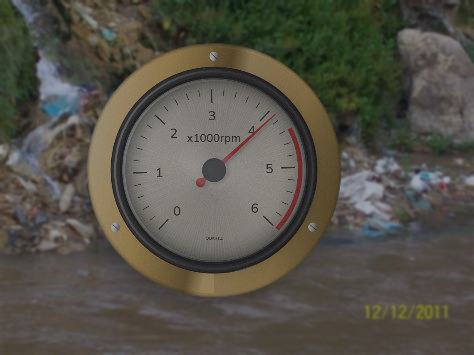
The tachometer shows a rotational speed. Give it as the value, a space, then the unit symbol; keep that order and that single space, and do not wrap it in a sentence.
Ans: 4100 rpm
